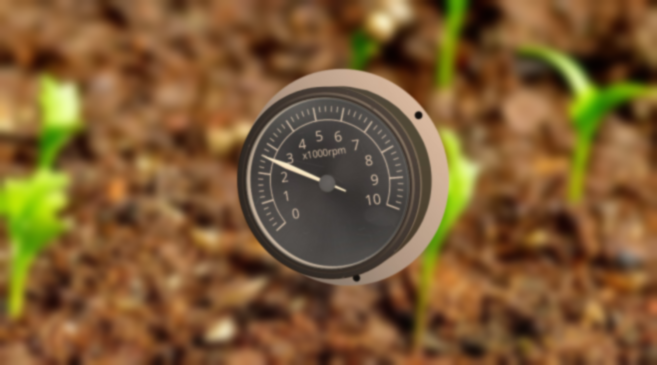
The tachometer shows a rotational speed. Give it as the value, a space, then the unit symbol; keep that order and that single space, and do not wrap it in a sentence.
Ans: 2600 rpm
